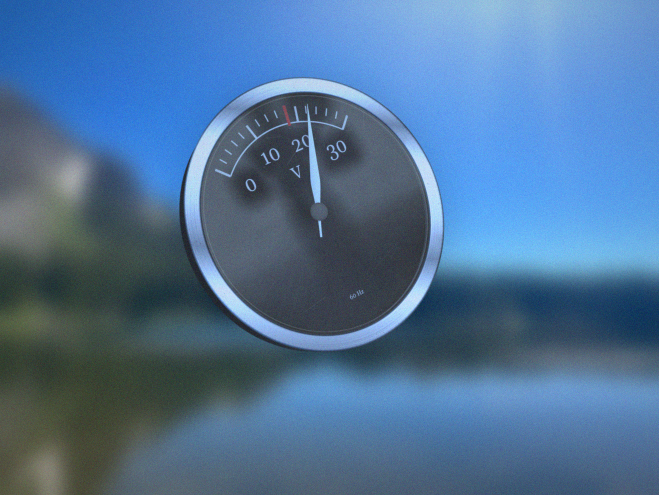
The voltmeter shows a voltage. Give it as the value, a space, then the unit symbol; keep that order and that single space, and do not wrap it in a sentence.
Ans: 22 V
